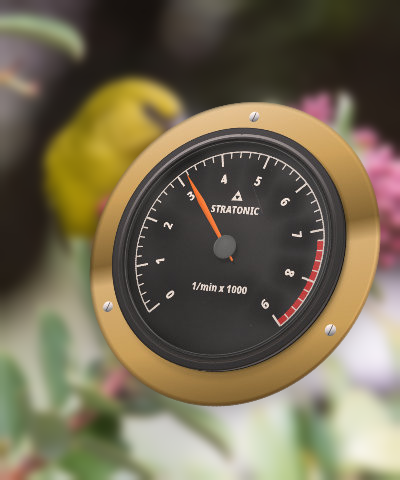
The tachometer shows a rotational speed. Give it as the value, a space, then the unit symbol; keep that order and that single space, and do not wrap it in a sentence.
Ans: 3200 rpm
